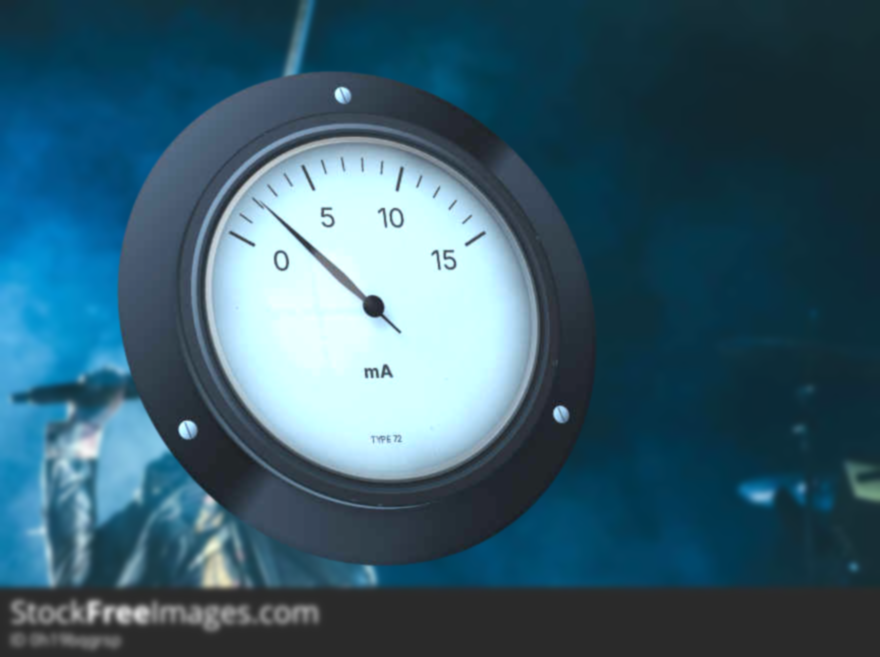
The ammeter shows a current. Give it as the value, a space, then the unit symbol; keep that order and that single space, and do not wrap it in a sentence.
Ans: 2 mA
